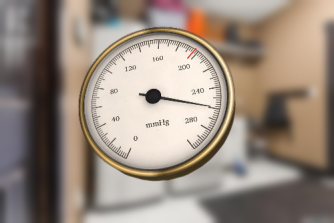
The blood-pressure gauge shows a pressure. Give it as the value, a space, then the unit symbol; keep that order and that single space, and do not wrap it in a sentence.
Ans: 260 mmHg
